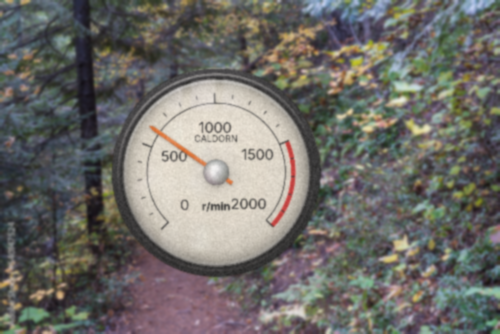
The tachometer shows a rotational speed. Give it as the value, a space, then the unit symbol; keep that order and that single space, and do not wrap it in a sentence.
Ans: 600 rpm
